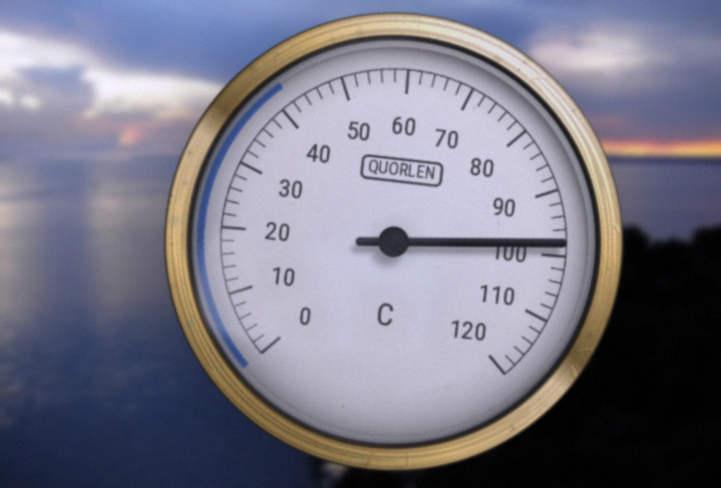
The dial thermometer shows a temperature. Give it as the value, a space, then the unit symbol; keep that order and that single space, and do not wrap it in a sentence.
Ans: 98 °C
